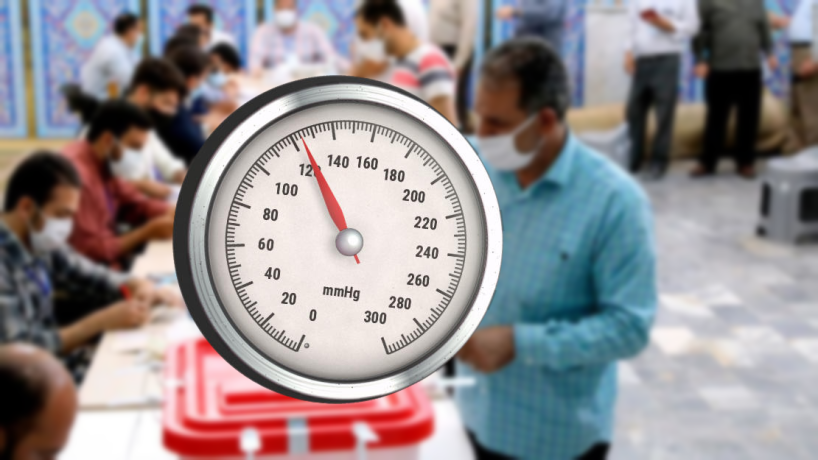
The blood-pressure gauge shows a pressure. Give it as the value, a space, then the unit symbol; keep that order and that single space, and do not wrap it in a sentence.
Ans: 124 mmHg
